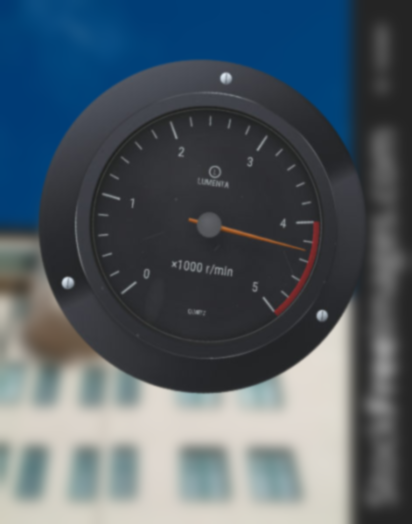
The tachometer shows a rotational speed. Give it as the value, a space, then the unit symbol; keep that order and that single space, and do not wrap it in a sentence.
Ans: 4300 rpm
